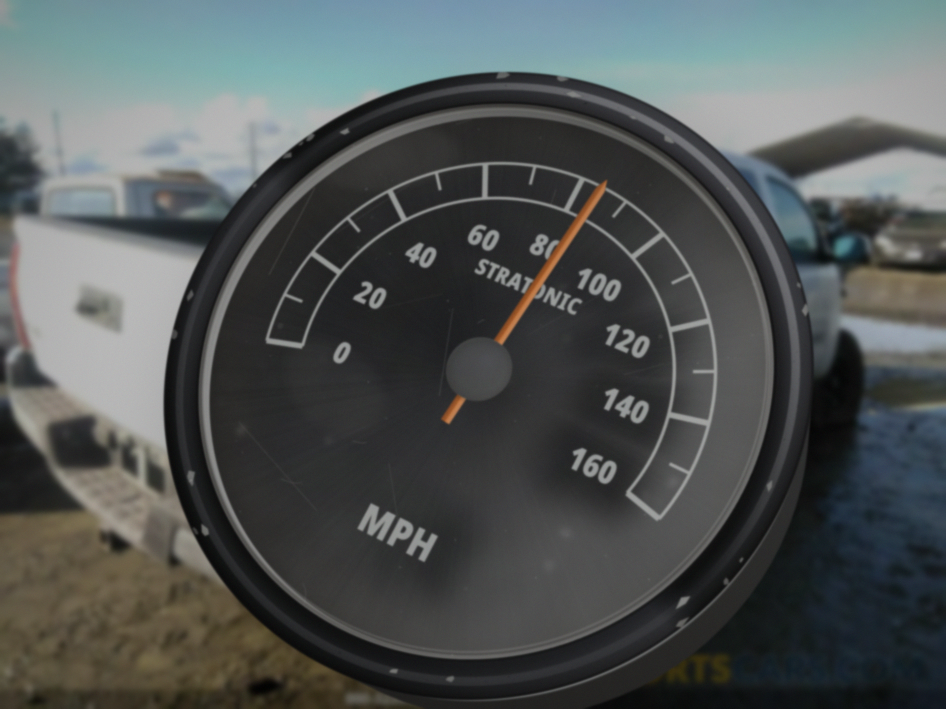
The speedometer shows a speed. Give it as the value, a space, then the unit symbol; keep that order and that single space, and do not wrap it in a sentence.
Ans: 85 mph
